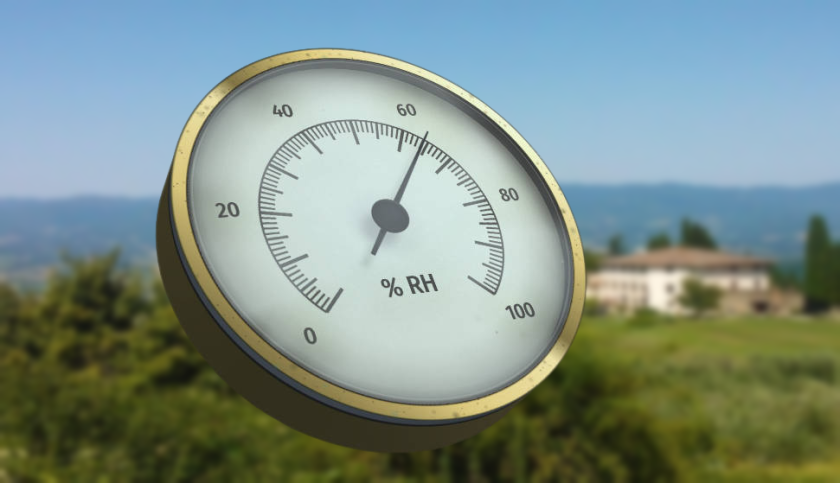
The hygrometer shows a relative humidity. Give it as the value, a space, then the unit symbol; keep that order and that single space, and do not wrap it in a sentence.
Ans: 64 %
